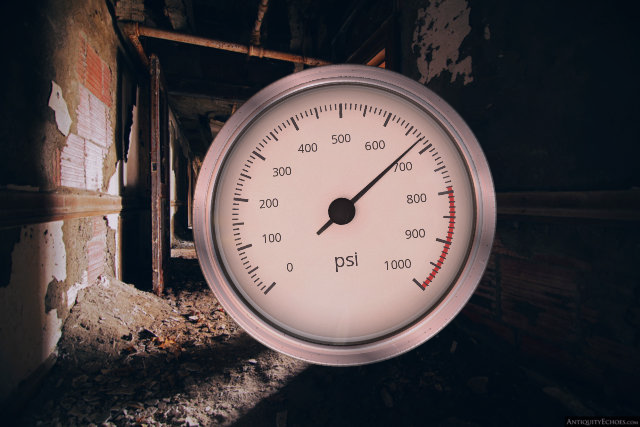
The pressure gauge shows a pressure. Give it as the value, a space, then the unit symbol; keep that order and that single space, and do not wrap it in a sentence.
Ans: 680 psi
